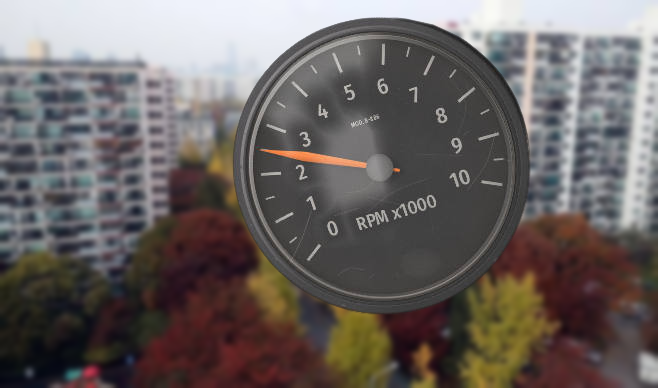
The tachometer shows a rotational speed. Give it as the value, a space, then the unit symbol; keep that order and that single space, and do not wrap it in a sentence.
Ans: 2500 rpm
